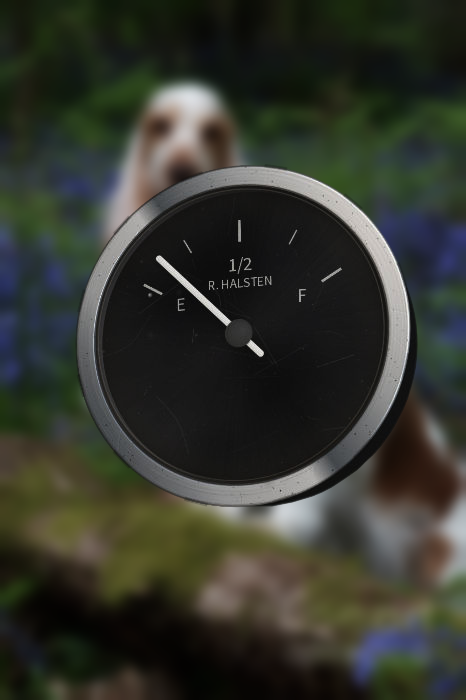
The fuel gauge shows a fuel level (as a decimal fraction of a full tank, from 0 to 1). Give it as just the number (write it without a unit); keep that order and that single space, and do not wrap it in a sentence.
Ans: 0.125
